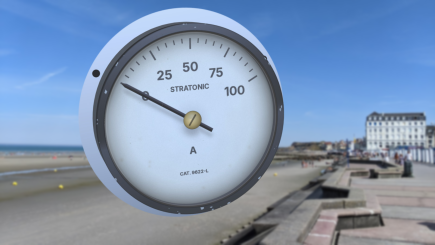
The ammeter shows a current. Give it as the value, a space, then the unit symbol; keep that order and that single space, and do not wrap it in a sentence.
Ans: 0 A
